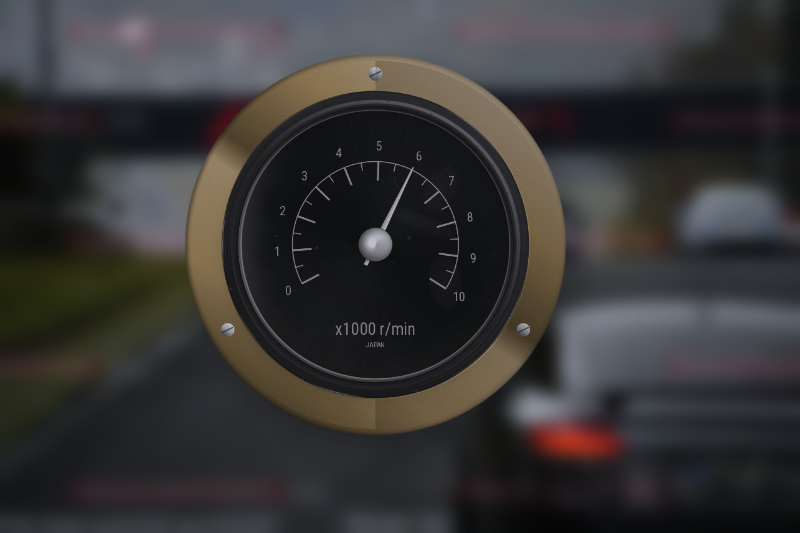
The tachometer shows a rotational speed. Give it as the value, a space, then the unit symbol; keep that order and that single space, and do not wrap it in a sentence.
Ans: 6000 rpm
